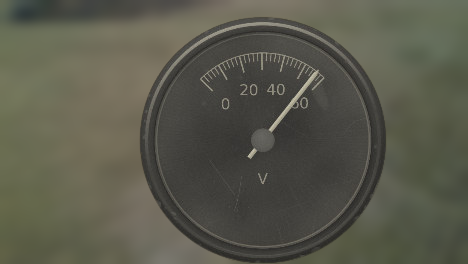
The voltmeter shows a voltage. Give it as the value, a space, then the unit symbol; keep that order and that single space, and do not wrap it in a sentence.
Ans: 56 V
